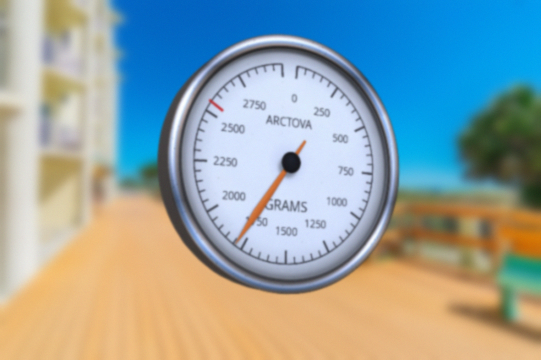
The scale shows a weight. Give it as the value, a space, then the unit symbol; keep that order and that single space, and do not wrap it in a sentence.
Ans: 1800 g
